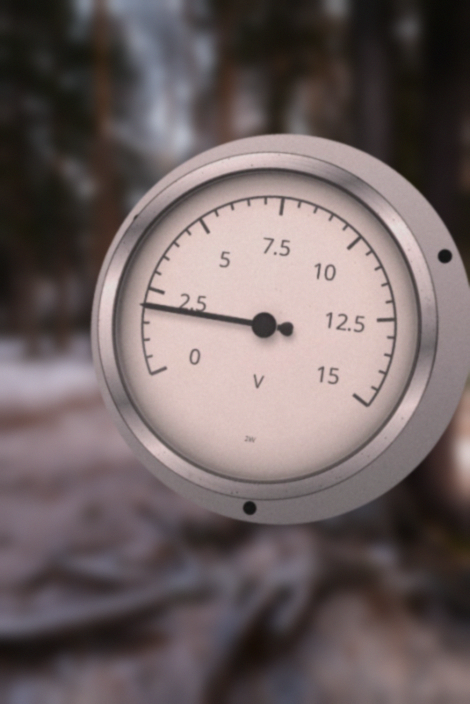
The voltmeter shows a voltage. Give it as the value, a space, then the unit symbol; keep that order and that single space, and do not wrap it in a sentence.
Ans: 2 V
